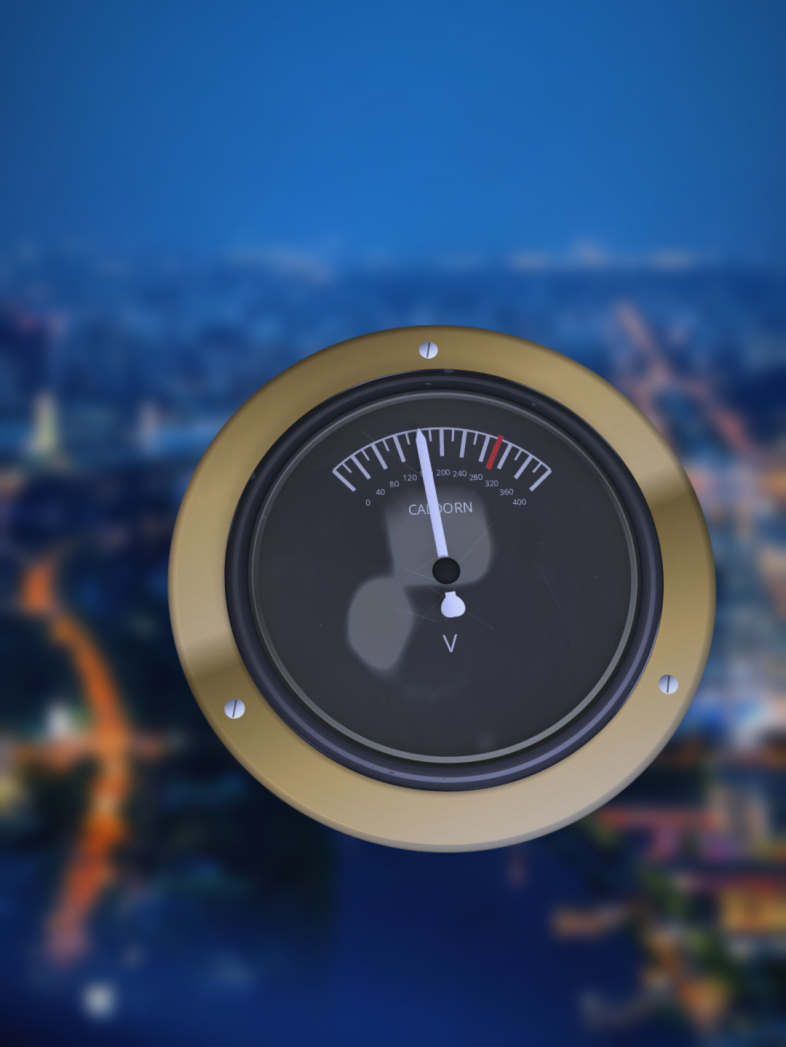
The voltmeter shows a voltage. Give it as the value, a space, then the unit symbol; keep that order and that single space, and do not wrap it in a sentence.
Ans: 160 V
